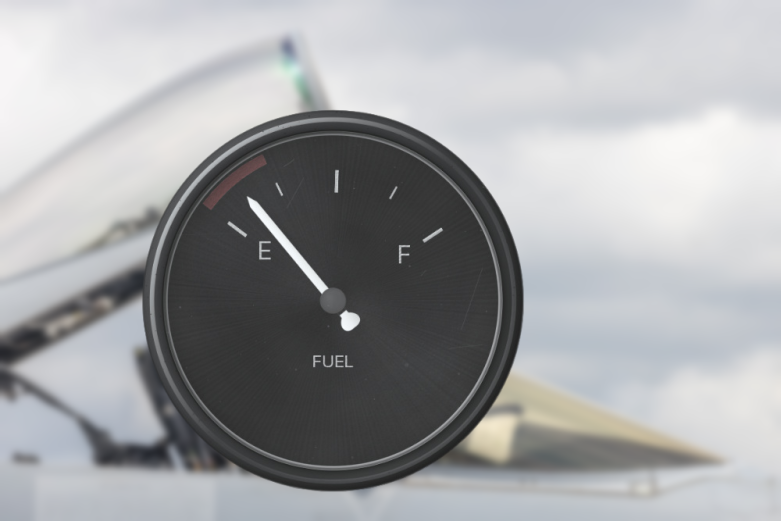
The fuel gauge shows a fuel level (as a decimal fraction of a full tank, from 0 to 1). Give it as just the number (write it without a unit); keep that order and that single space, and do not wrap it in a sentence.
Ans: 0.125
